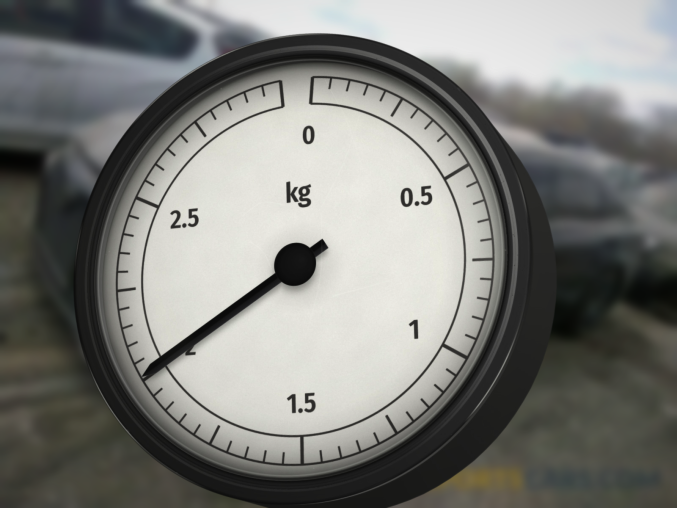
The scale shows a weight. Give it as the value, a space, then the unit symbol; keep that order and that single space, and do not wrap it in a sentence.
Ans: 2 kg
